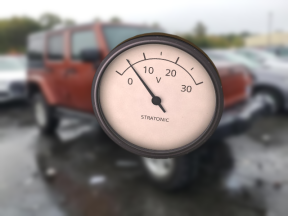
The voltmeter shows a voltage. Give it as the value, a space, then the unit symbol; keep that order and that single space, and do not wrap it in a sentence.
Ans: 5 V
